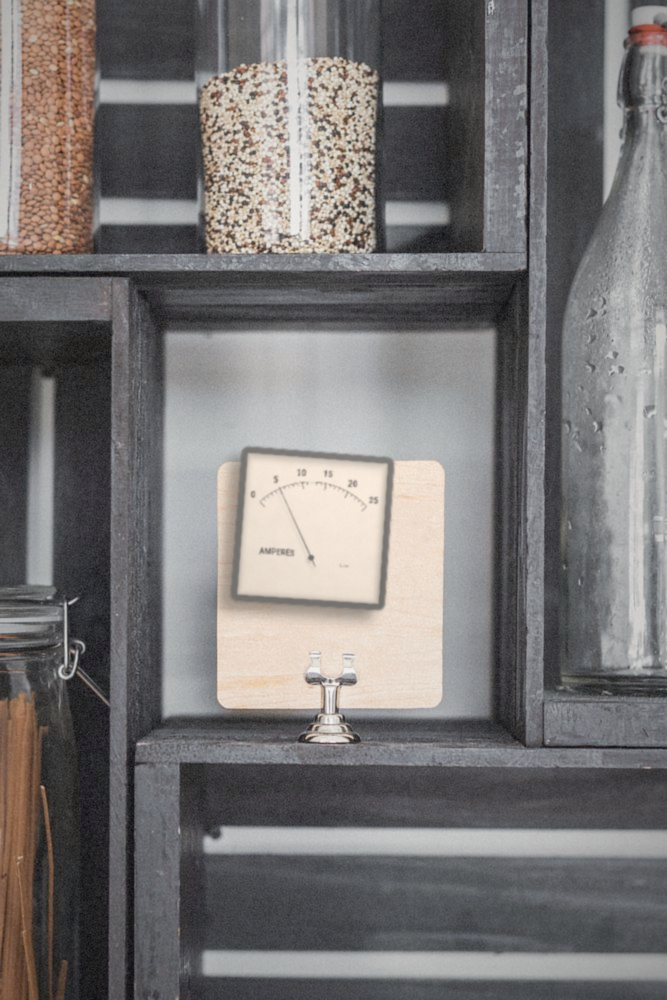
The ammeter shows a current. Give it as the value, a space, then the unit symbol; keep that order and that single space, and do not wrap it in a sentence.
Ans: 5 A
